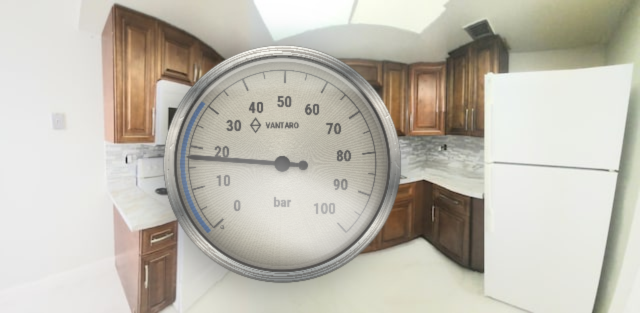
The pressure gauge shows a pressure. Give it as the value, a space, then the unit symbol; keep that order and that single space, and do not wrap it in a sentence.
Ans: 17.5 bar
